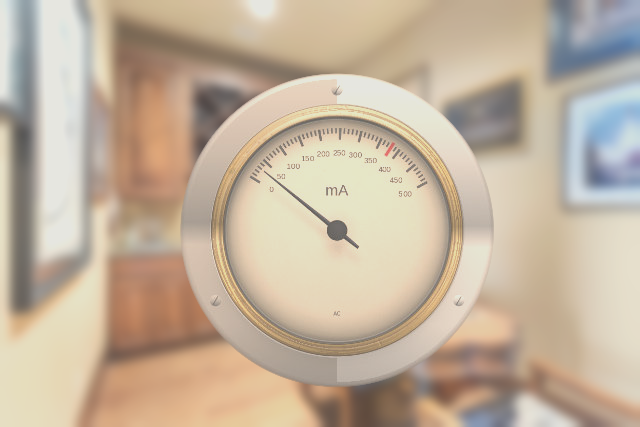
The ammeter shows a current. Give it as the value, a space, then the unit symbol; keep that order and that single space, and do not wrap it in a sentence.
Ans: 30 mA
